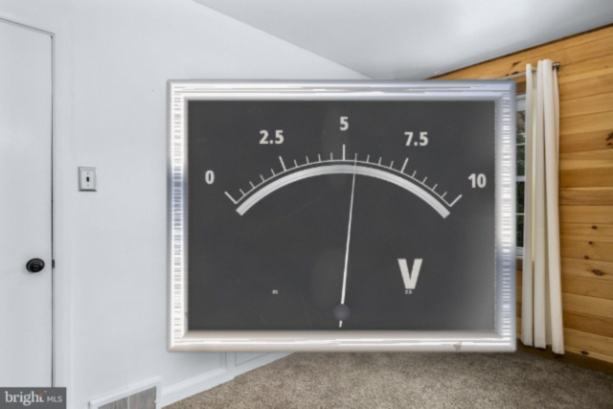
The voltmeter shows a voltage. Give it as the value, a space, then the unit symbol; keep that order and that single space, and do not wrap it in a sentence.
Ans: 5.5 V
